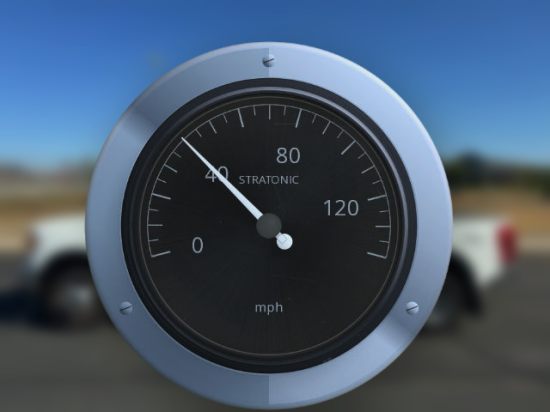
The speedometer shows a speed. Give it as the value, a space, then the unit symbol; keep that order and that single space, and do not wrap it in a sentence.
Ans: 40 mph
